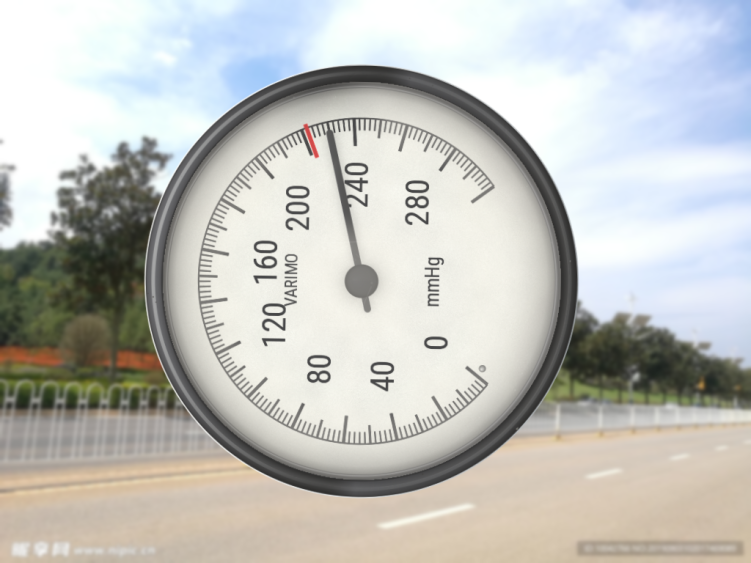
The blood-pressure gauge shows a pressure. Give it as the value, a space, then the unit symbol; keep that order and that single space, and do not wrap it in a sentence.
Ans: 230 mmHg
